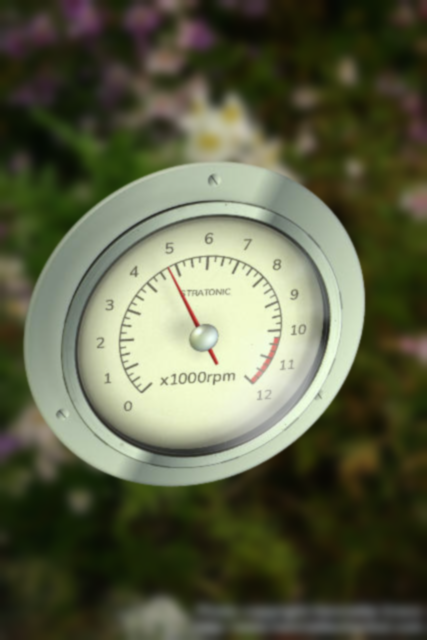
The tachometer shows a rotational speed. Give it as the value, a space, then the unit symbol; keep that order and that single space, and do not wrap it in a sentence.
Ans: 4750 rpm
